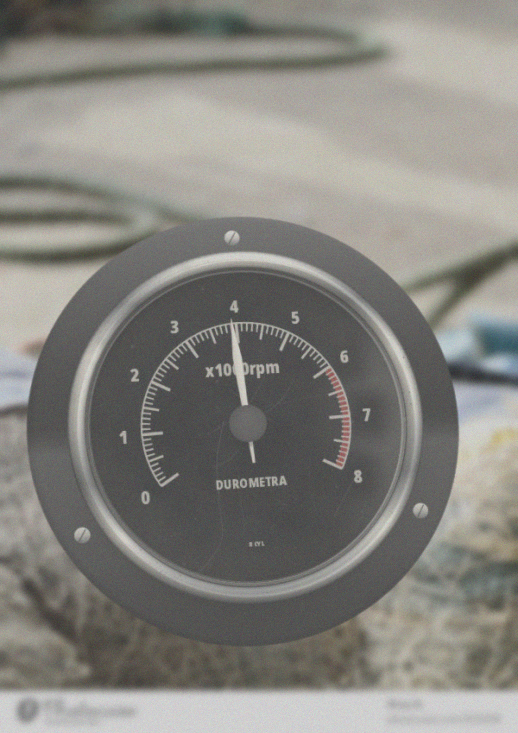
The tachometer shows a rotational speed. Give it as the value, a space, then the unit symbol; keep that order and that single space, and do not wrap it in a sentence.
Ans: 3900 rpm
